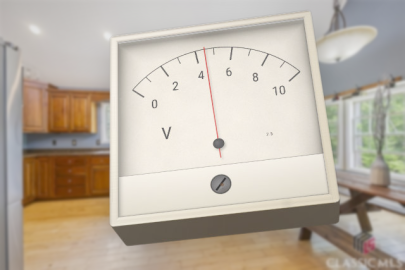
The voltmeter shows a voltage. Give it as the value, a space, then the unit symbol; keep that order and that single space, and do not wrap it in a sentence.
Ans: 4.5 V
